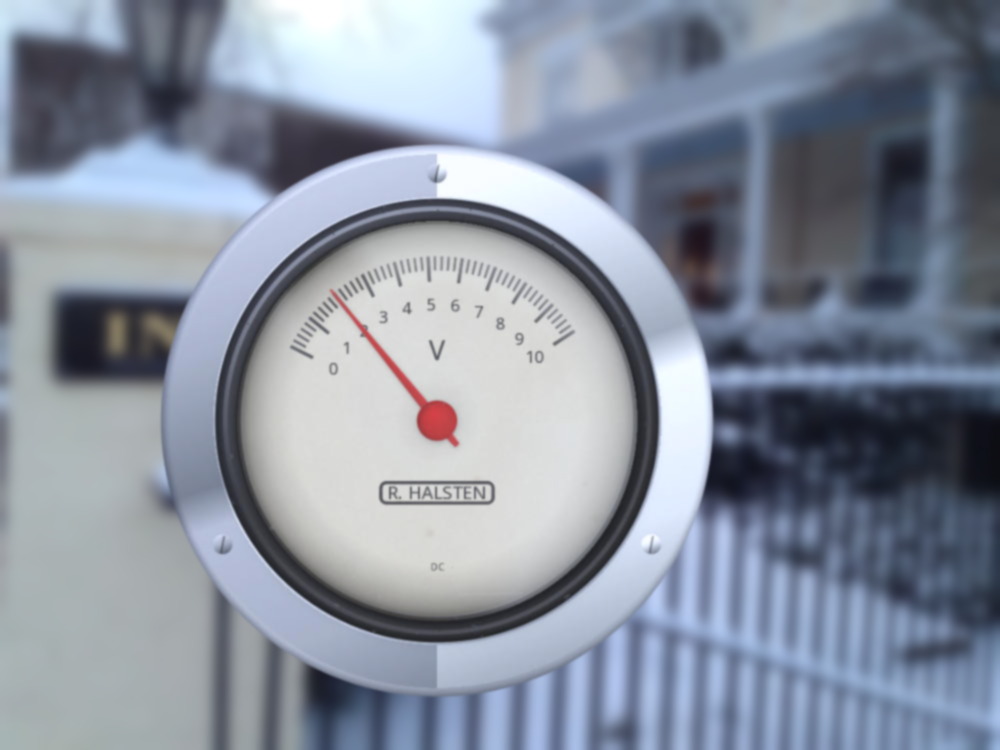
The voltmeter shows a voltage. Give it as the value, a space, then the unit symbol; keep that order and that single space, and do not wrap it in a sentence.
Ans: 2 V
